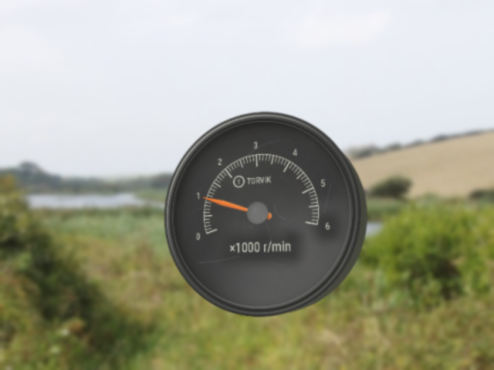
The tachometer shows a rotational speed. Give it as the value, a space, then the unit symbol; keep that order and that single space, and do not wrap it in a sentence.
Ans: 1000 rpm
